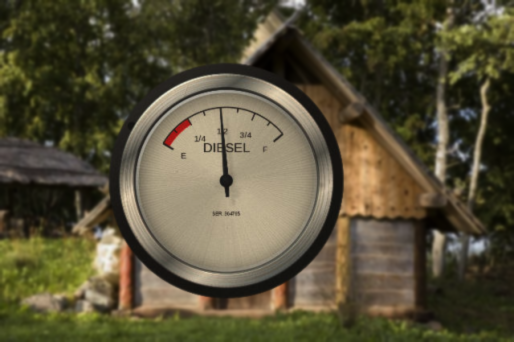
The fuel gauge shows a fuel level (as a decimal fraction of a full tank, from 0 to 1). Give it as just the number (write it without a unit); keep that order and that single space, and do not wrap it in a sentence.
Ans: 0.5
